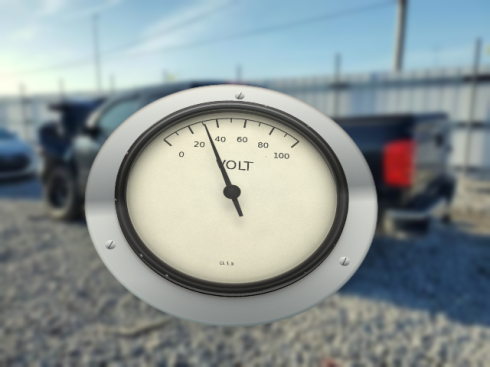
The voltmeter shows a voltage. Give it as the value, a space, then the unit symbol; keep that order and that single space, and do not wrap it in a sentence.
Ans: 30 V
